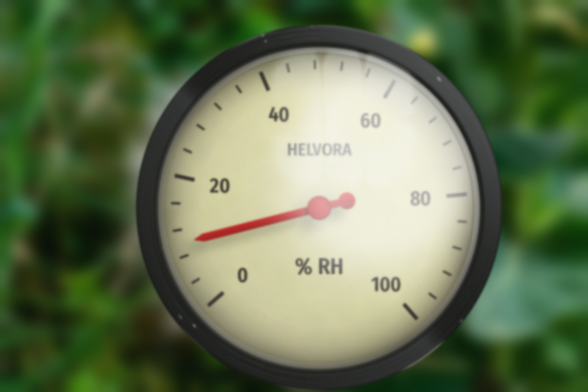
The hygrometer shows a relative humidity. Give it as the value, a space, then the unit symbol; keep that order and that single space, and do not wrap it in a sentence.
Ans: 10 %
